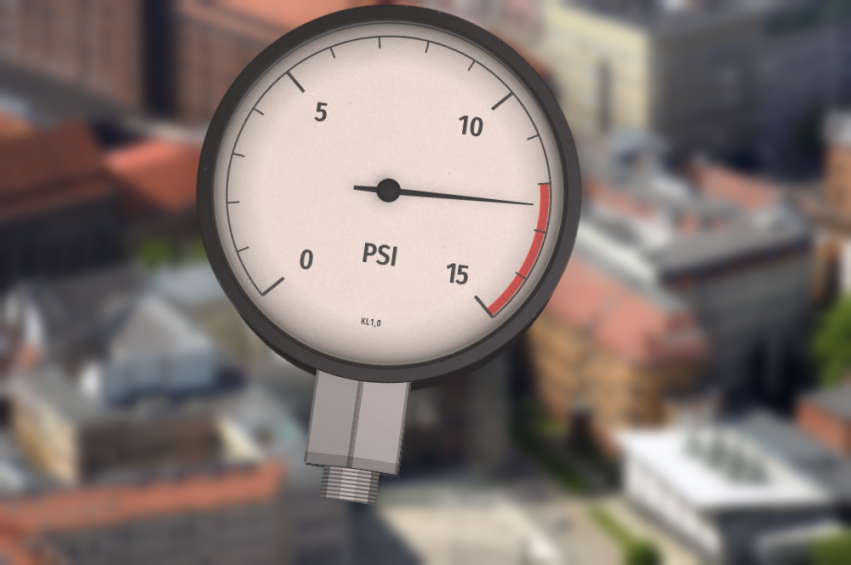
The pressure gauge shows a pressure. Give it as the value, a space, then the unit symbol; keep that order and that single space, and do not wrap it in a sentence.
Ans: 12.5 psi
